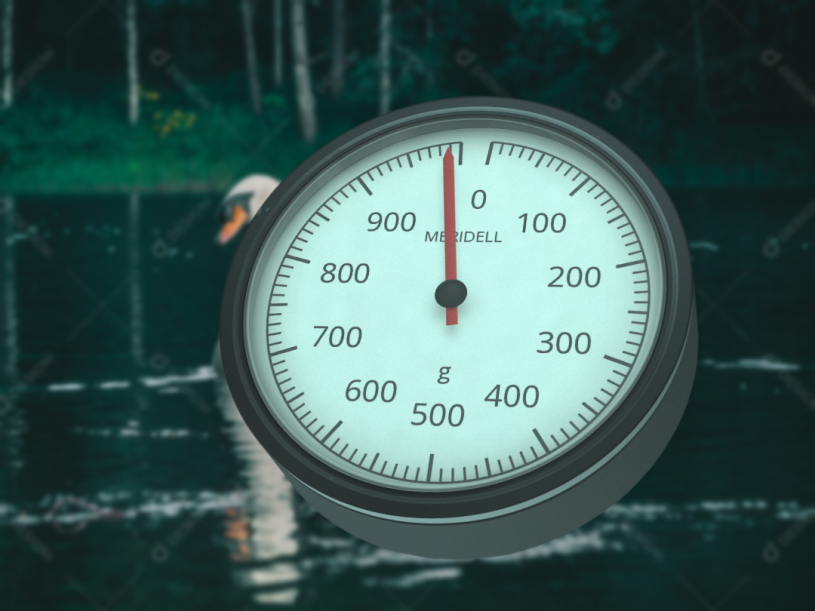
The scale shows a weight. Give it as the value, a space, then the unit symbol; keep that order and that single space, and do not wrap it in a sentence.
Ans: 990 g
